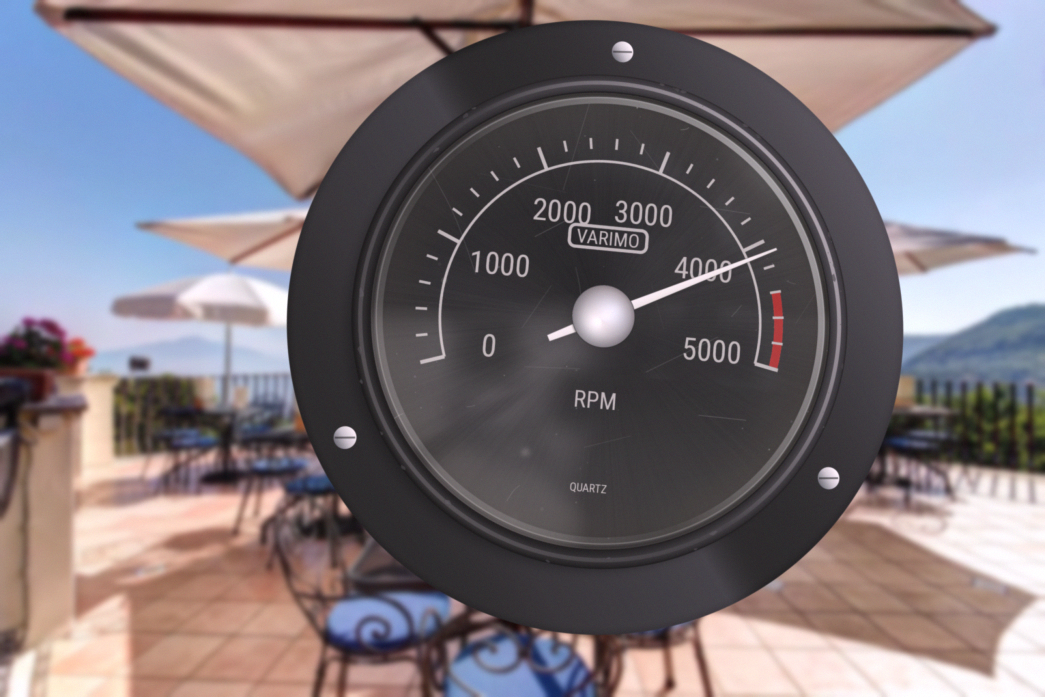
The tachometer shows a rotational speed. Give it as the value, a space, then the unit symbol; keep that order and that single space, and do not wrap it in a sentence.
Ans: 4100 rpm
